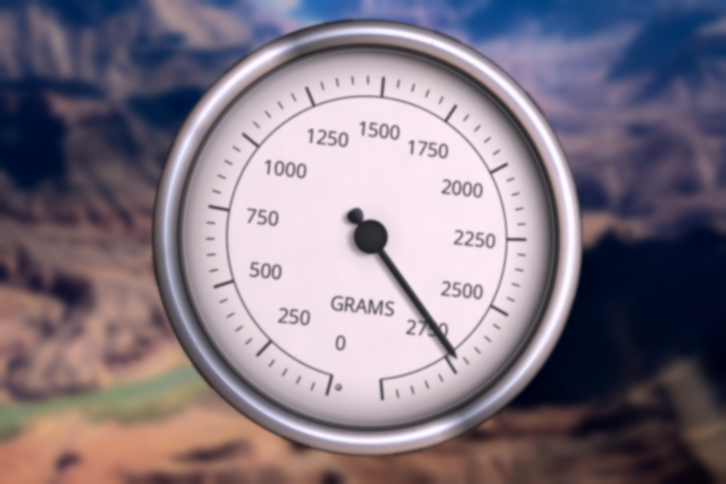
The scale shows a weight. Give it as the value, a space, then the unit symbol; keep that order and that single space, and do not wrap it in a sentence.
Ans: 2725 g
